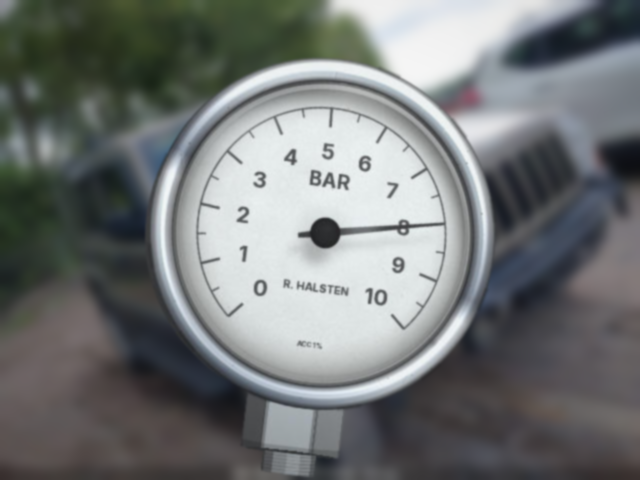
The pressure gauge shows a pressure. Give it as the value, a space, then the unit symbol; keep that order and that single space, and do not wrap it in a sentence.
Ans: 8 bar
